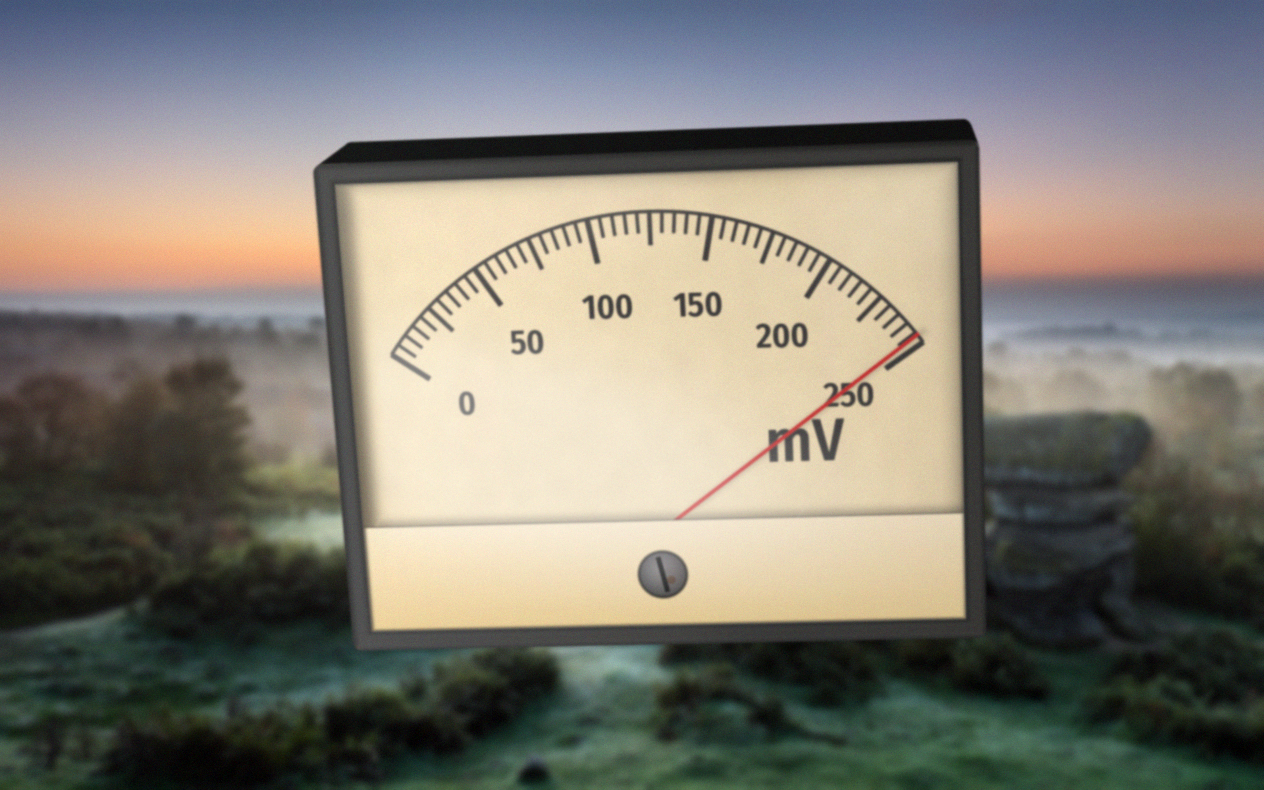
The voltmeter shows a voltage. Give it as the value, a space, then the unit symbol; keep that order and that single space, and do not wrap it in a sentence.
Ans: 245 mV
